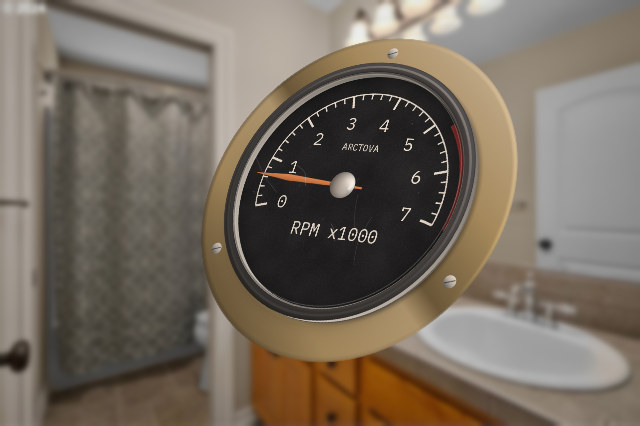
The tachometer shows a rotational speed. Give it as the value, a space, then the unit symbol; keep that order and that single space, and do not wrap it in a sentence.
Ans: 600 rpm
